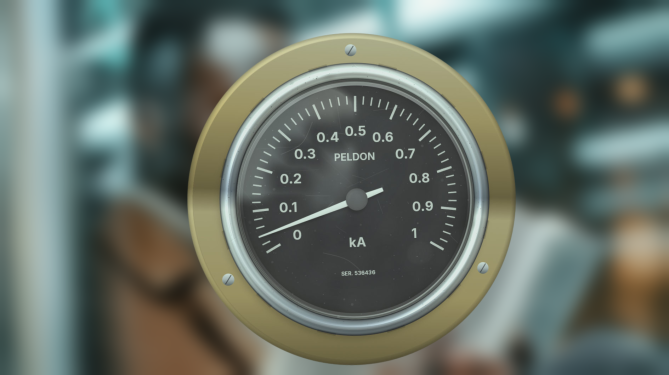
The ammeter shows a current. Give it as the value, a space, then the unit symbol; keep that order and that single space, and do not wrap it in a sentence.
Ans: 0.04 kA
